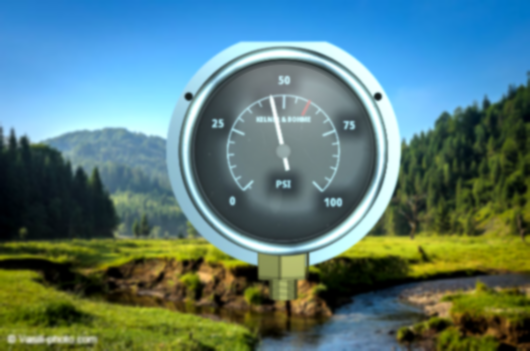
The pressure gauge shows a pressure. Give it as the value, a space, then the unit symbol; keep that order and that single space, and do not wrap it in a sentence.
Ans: 45 psi
